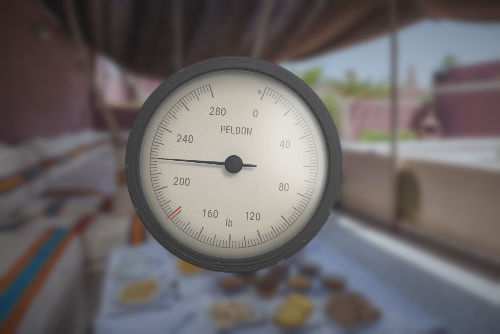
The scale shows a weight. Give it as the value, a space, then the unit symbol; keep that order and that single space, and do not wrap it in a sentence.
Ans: 220 lb
